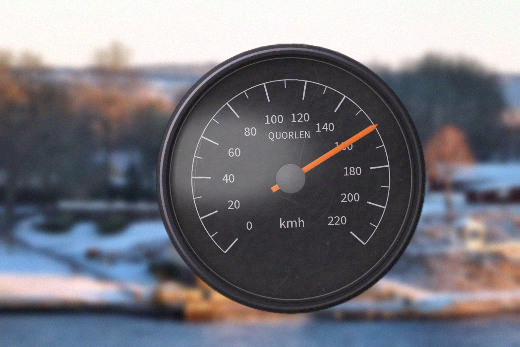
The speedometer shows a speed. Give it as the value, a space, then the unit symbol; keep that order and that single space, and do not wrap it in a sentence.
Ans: 160 km/h
